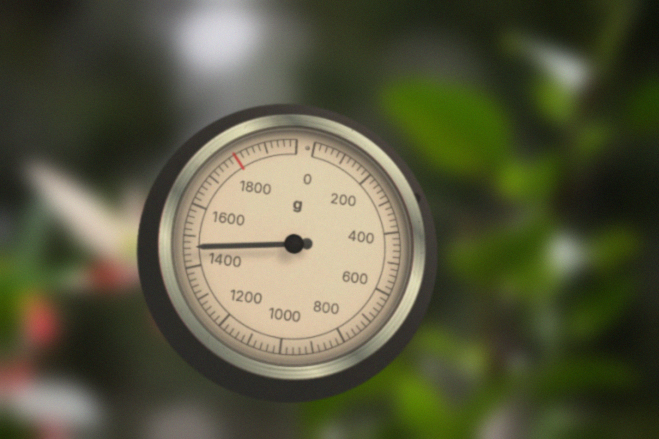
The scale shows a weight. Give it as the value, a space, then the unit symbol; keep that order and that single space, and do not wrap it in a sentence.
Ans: 1460 g
